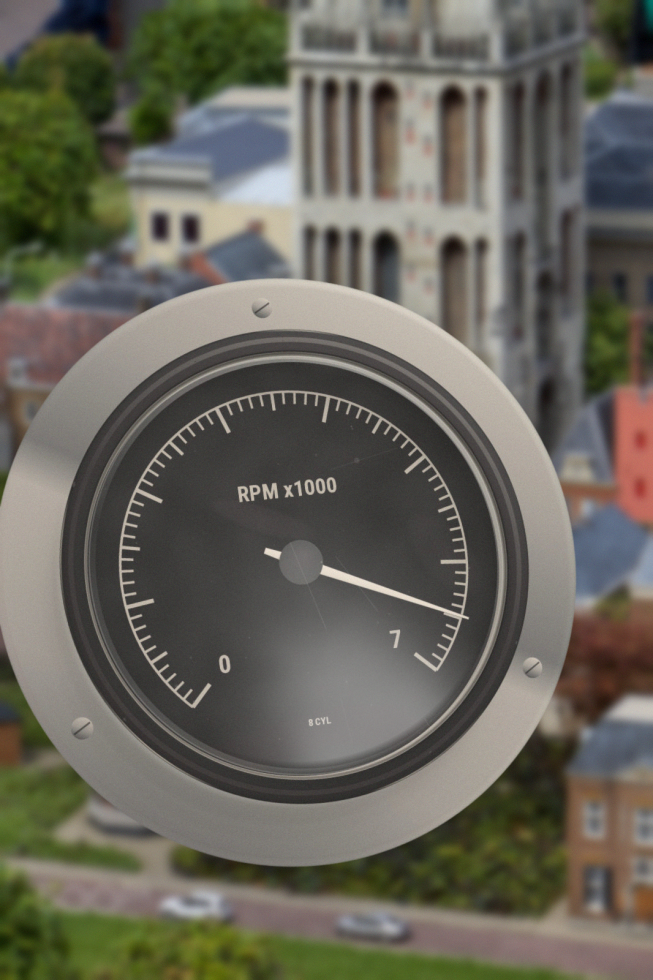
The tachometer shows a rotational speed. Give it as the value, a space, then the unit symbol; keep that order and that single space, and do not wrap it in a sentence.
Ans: 6500 rpm
